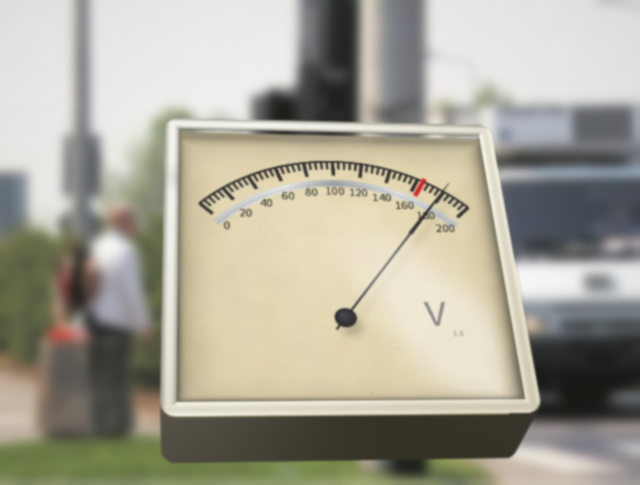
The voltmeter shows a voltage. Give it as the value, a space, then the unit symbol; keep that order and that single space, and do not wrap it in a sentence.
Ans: 180 V
